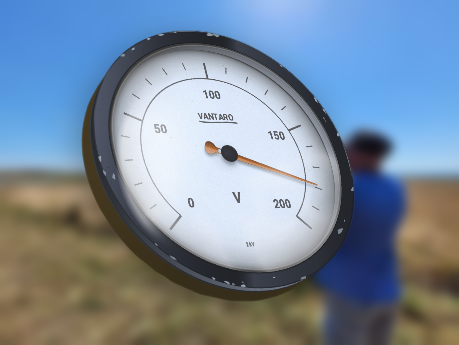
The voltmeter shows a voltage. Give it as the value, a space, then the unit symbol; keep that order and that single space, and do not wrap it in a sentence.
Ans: 180 V
